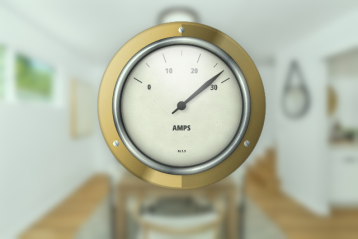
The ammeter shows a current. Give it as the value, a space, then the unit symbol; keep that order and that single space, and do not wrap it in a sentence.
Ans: 27.5 A
